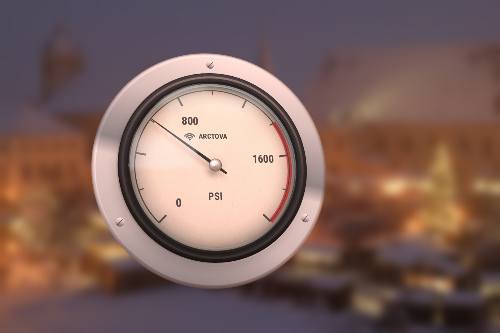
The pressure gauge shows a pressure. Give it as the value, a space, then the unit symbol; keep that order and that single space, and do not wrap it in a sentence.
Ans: 600 psi
